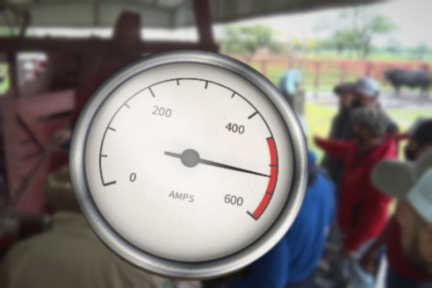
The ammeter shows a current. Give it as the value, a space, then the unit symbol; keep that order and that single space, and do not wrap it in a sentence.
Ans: 525 A
